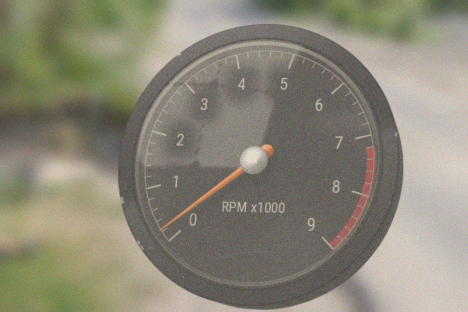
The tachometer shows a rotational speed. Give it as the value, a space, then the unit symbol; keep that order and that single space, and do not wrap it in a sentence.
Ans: 200 rpm
